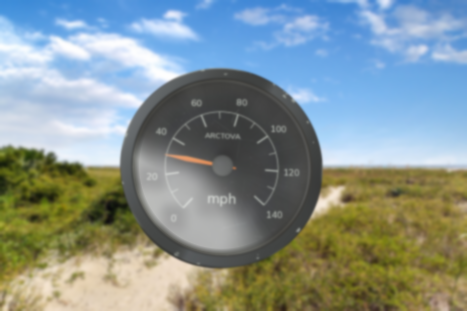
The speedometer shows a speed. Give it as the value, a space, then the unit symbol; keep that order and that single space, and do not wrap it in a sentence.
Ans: 30 mph
